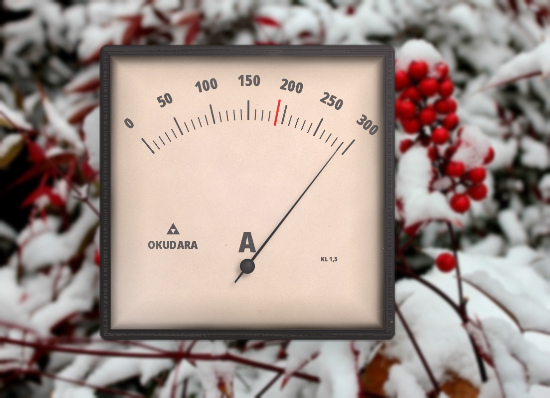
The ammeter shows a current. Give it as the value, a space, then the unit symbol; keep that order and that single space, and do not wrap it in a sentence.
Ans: 290 A
